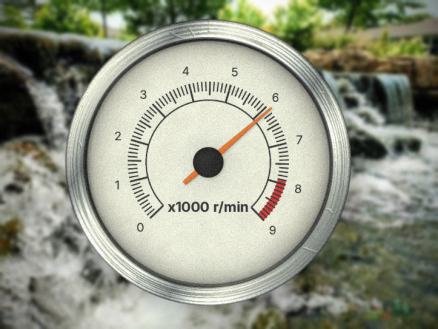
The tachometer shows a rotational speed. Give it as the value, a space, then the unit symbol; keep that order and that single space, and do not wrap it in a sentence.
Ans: 6100 rpm
